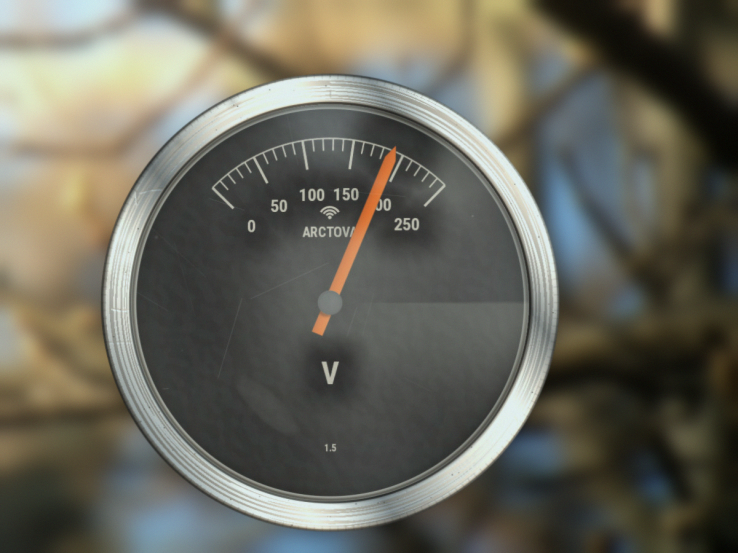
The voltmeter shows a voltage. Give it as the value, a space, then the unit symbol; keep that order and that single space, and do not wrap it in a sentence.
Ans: 190 V
